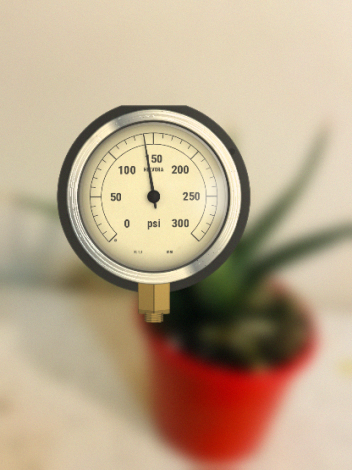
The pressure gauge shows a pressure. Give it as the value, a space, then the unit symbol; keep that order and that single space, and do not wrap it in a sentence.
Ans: 140 psi
